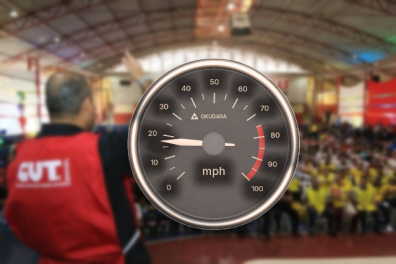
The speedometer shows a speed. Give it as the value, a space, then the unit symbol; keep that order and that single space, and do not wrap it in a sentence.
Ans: 17.5 mph
